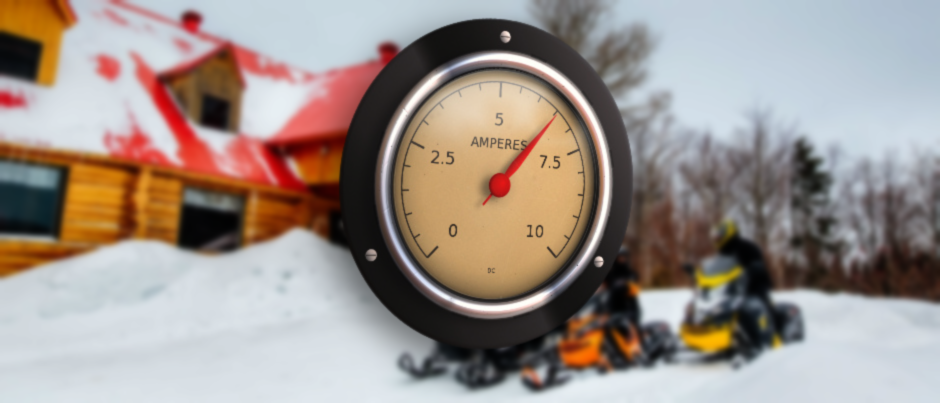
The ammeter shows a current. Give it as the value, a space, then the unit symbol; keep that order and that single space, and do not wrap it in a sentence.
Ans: 6.5 A
